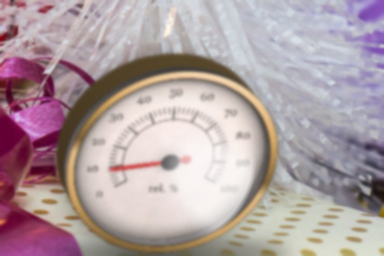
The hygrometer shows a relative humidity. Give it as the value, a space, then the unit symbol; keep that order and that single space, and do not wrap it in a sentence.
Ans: 10 %
